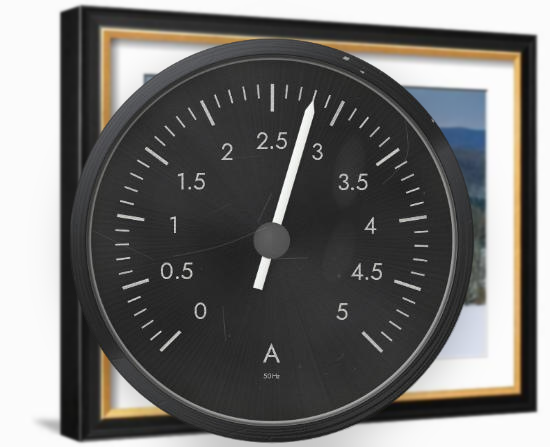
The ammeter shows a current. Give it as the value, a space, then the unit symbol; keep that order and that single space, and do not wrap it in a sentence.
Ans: 2.8 A
